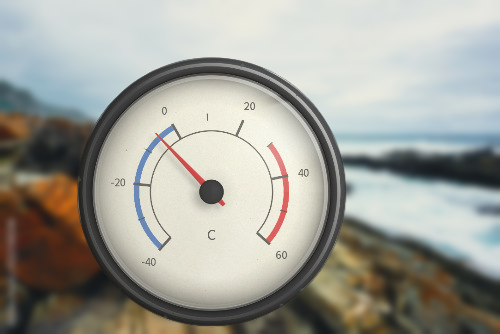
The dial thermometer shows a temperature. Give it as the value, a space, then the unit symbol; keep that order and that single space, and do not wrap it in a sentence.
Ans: -5 °C
